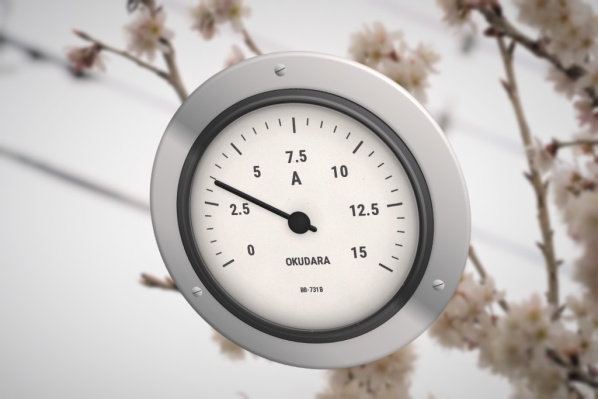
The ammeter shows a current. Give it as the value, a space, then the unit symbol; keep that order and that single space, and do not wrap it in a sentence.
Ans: 3.5 A
